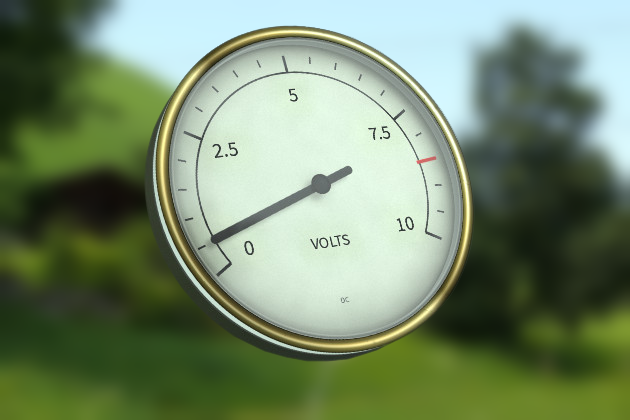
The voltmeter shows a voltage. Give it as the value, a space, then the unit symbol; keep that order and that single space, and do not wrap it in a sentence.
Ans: 0.5 V
